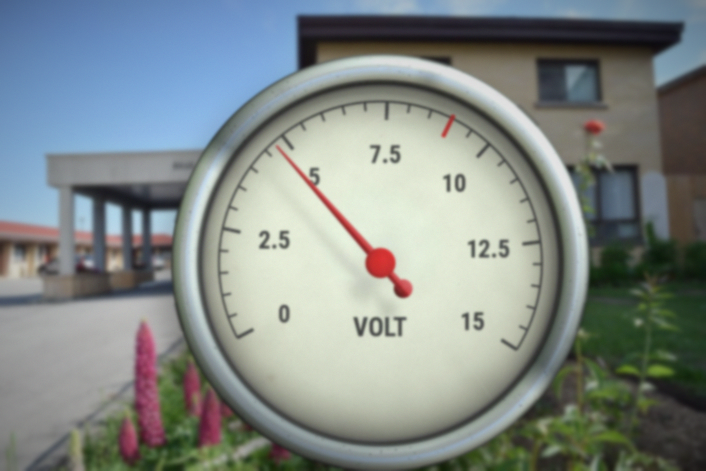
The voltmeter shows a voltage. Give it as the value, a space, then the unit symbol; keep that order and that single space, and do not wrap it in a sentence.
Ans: 4.75 V
